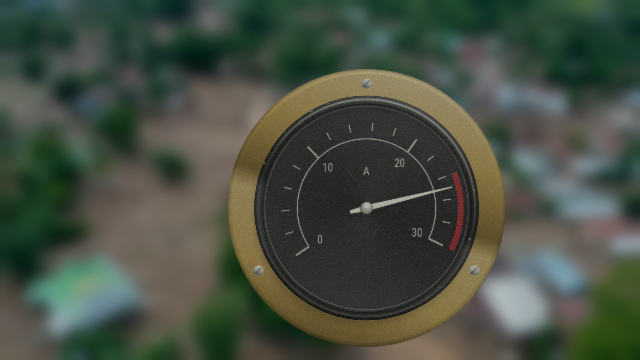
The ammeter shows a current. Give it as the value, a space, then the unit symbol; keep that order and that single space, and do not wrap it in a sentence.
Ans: 25 A
